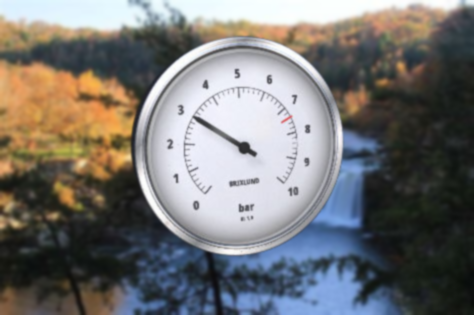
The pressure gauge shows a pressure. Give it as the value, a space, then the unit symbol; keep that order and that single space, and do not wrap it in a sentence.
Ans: 3 bar
